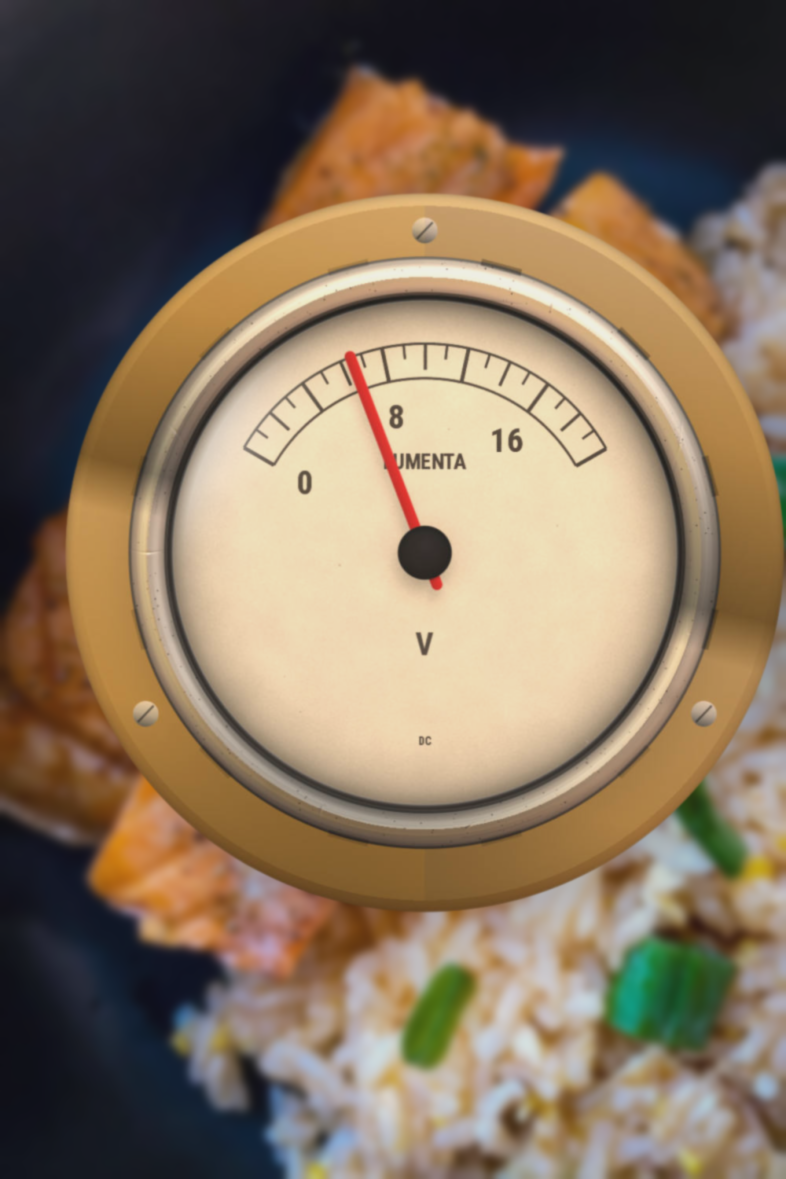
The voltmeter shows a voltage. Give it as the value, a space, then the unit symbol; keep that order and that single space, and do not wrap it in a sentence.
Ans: 6.5 V
